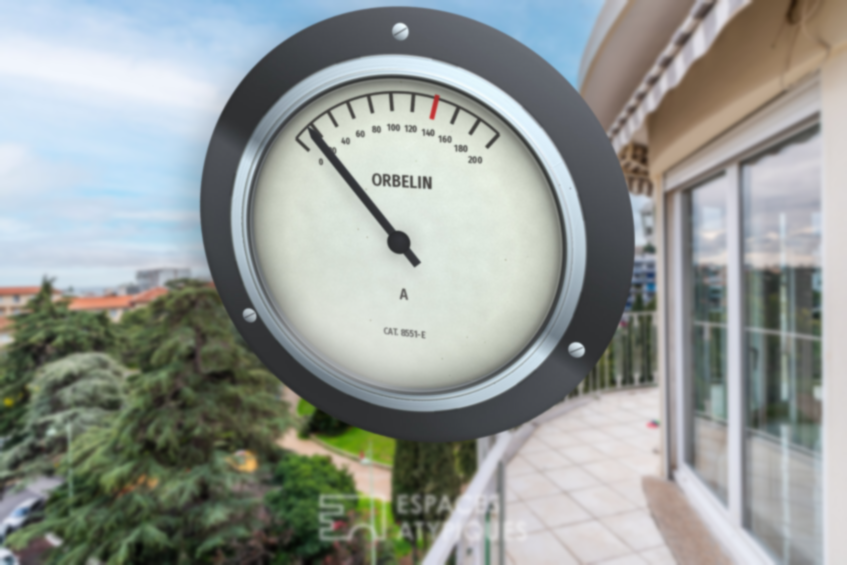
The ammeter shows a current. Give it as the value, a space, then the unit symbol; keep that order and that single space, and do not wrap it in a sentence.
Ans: 20 A
